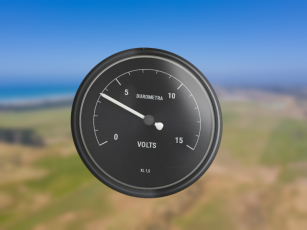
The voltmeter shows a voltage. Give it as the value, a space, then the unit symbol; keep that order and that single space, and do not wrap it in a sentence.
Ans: 3.5 V
